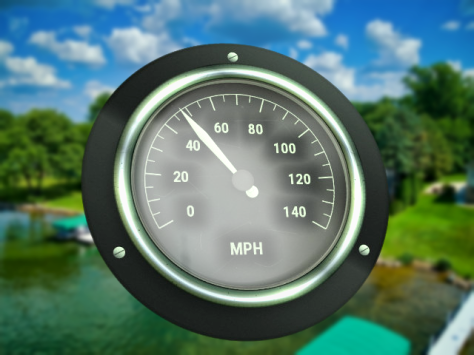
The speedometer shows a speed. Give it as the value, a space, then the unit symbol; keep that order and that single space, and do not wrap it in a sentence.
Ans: 47.5 mph
